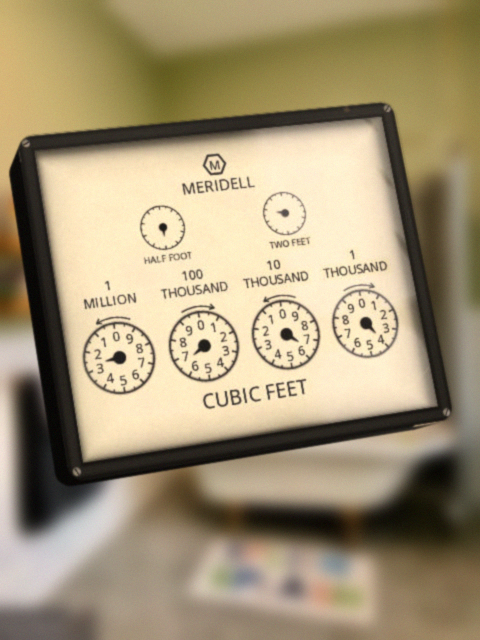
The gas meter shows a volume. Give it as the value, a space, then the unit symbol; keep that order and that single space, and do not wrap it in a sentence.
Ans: 266400 ft³
